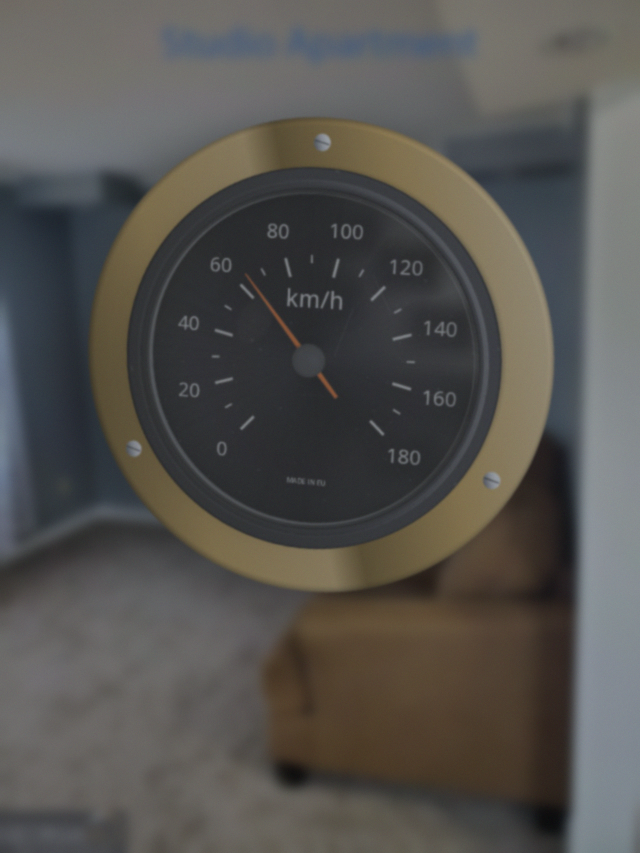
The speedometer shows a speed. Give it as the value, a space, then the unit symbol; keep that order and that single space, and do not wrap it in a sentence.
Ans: 65 km/h
